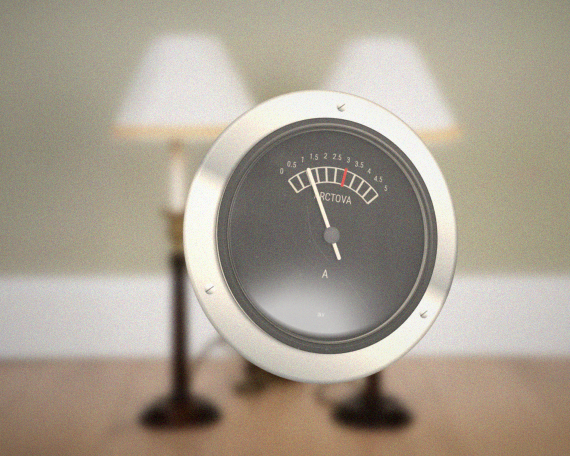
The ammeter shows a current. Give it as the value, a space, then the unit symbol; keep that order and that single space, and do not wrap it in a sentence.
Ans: 1 A
